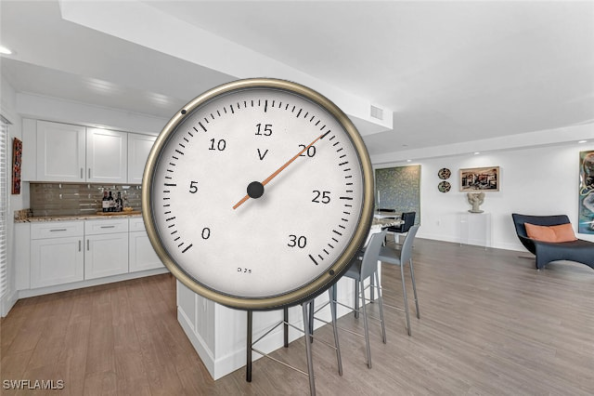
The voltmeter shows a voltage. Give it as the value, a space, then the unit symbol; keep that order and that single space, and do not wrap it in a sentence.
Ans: 20 V
